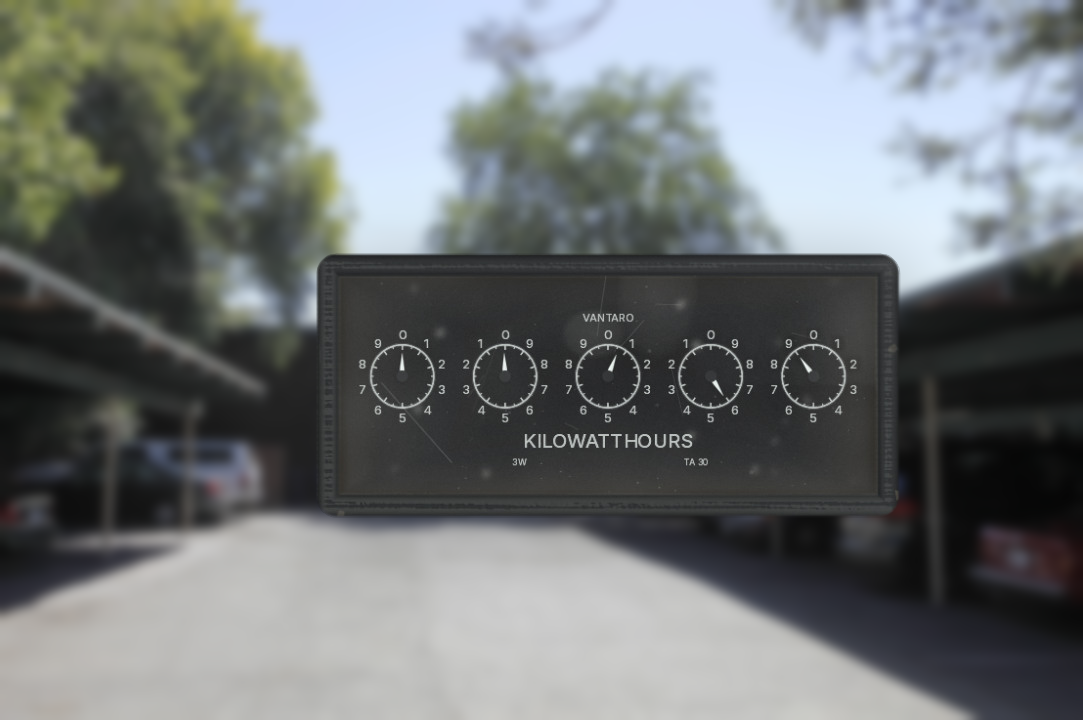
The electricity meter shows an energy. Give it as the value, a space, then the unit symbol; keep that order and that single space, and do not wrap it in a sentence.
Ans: 59 kWh
